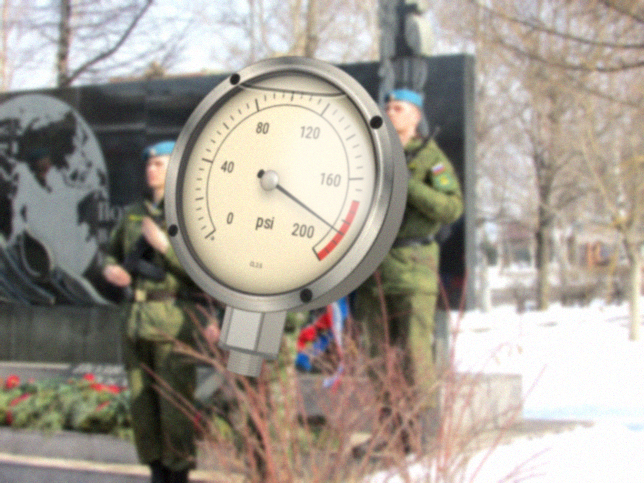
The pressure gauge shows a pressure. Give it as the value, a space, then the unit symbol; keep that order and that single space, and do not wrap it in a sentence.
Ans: 185 psi
